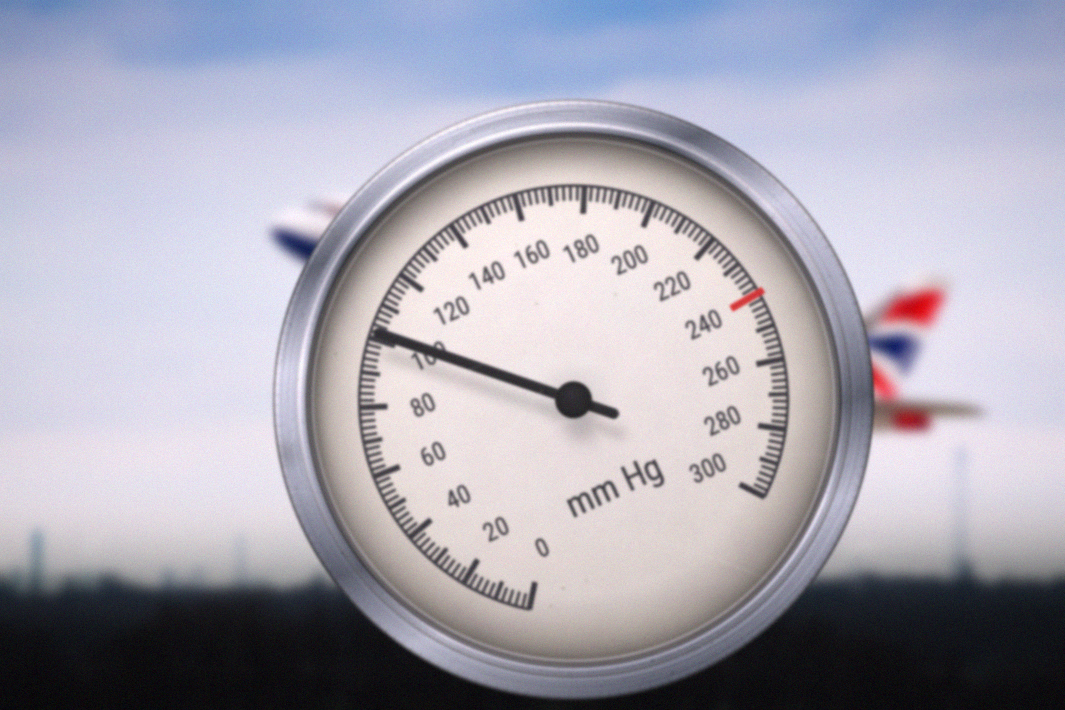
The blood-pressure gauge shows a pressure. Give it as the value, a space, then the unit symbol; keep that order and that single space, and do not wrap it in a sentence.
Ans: 102 mmHg
